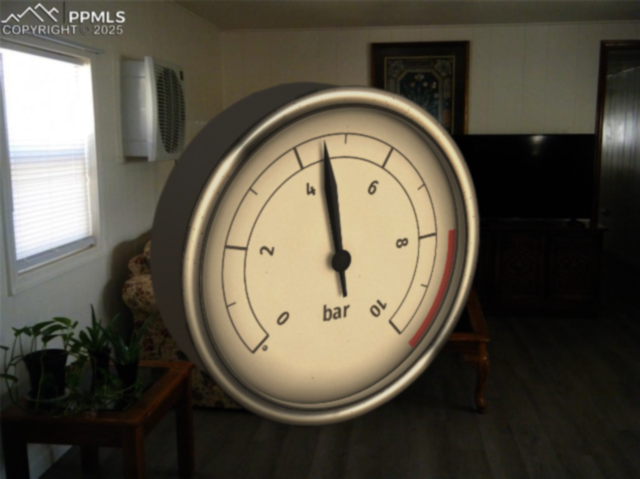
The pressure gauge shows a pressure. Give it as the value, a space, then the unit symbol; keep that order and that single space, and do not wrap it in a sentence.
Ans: 4.5 bar
